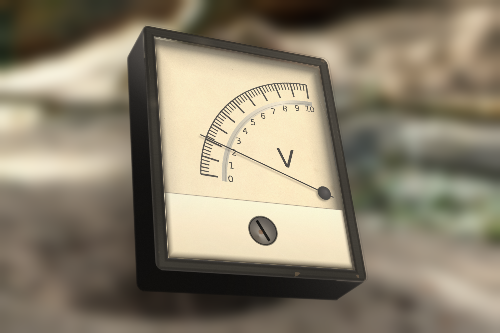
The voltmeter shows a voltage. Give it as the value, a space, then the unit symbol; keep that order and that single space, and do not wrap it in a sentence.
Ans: 2 V
